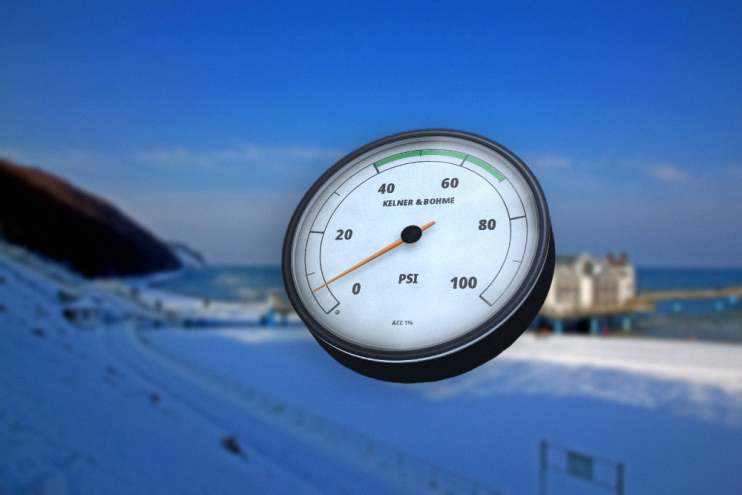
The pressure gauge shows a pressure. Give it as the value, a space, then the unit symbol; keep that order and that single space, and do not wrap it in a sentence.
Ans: 5 psi
